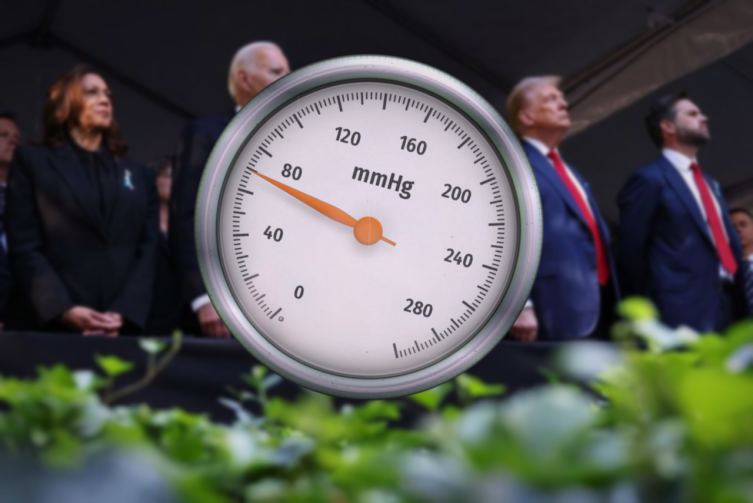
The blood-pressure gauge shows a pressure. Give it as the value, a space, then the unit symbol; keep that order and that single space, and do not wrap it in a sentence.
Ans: 70 mmHg
